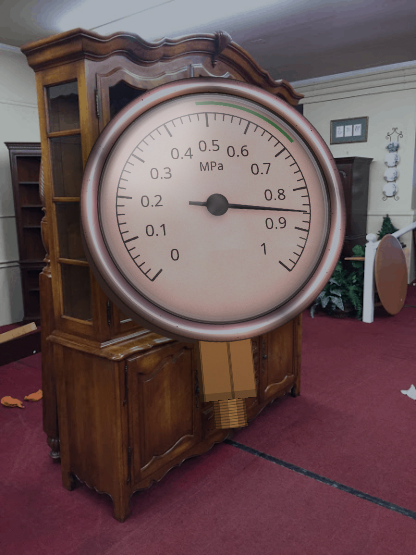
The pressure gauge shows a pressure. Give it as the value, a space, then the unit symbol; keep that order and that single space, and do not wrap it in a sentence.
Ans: 0.86 MPa
